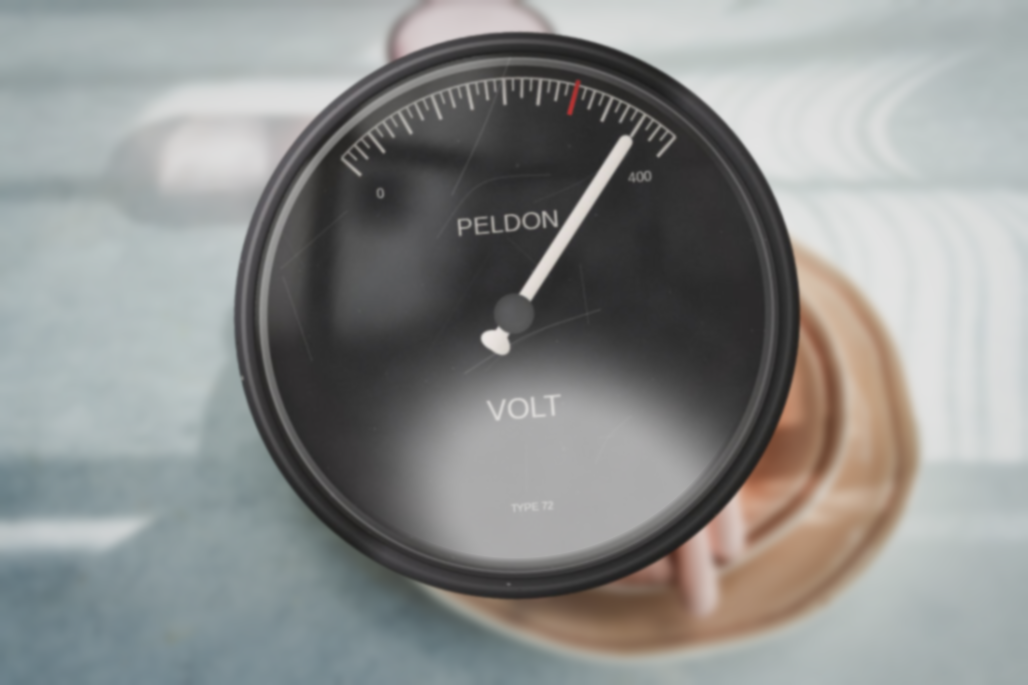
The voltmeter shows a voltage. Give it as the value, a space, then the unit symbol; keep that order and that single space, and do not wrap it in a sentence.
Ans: 360 V
